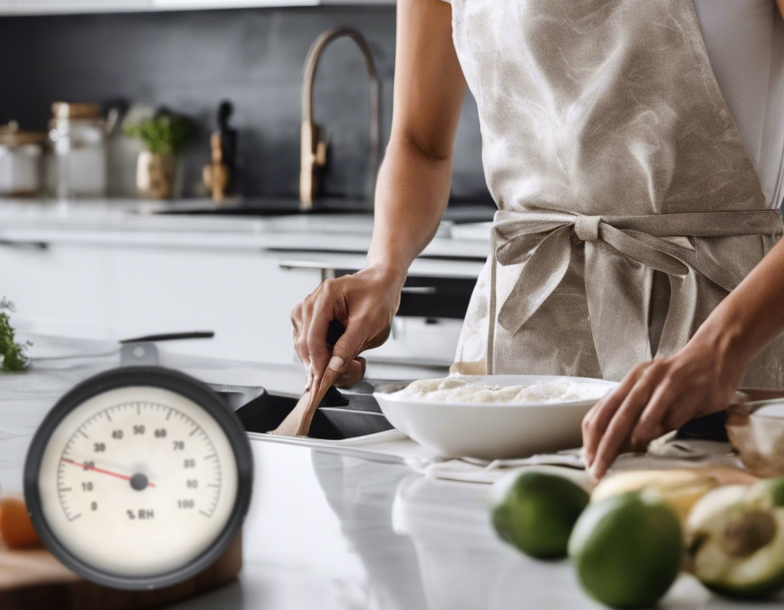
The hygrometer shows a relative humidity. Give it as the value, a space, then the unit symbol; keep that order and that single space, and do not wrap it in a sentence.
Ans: 20 %
